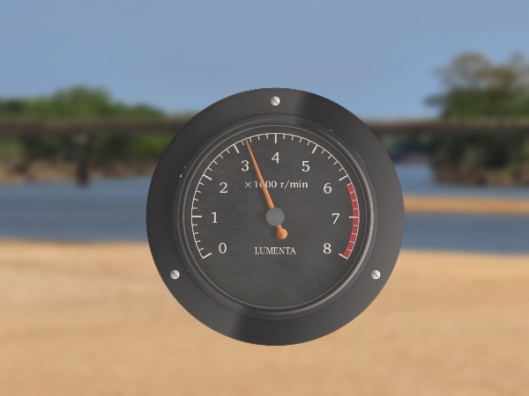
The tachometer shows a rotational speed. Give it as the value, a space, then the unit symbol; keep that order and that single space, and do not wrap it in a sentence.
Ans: 3300 rpm
